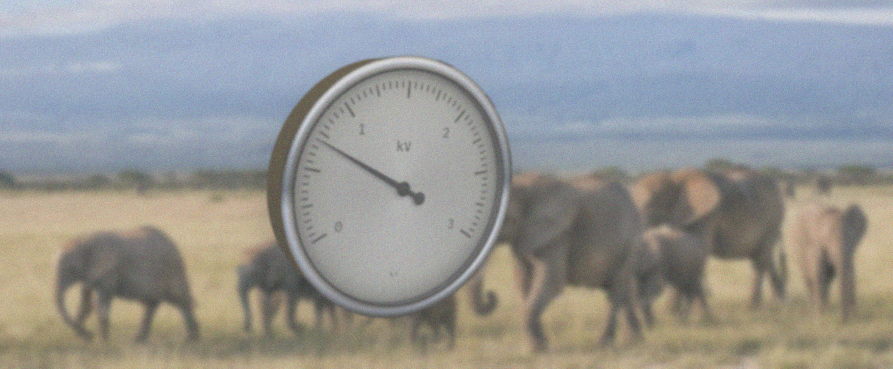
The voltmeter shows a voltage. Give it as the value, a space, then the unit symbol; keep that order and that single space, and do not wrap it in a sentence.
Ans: 0.7 kV
